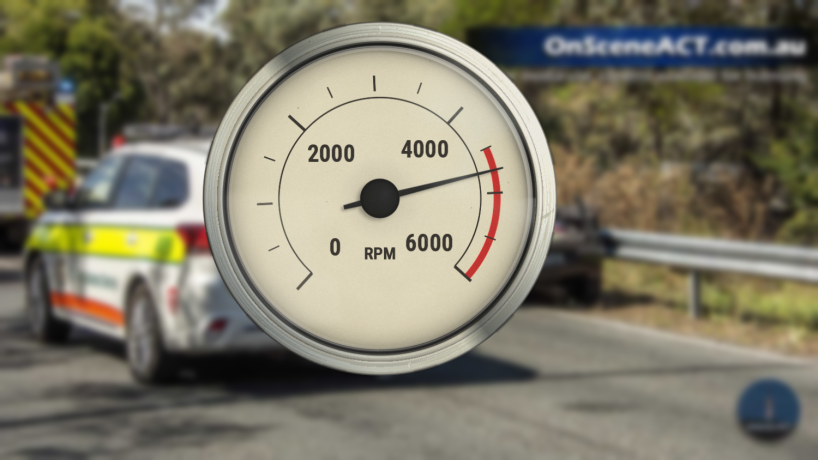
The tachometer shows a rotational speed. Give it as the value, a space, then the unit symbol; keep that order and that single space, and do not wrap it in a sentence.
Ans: 4750 rpm
